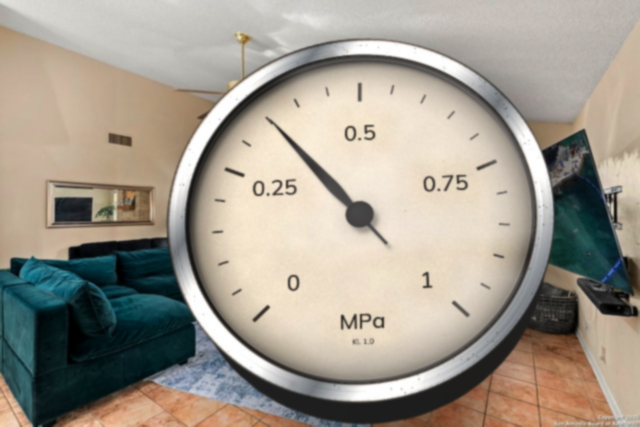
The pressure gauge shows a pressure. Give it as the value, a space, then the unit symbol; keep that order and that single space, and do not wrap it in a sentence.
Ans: 0.35 MPa
